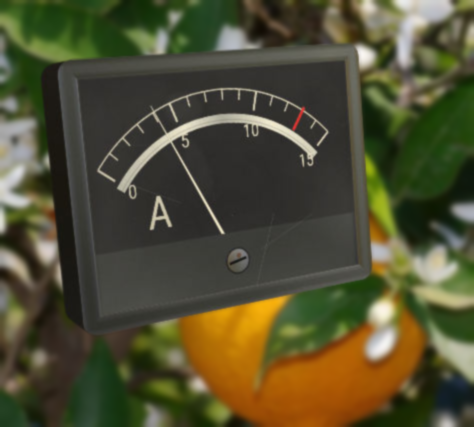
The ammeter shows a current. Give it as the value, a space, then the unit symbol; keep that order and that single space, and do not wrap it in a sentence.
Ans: 4 A
